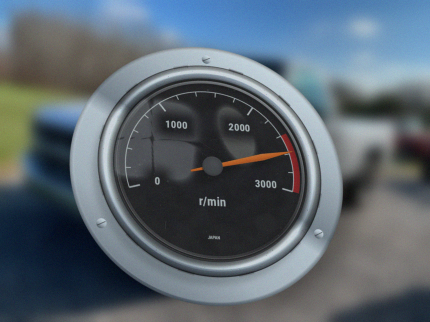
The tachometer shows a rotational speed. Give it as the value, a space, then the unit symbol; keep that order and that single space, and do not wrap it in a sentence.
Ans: 2600 rpm
